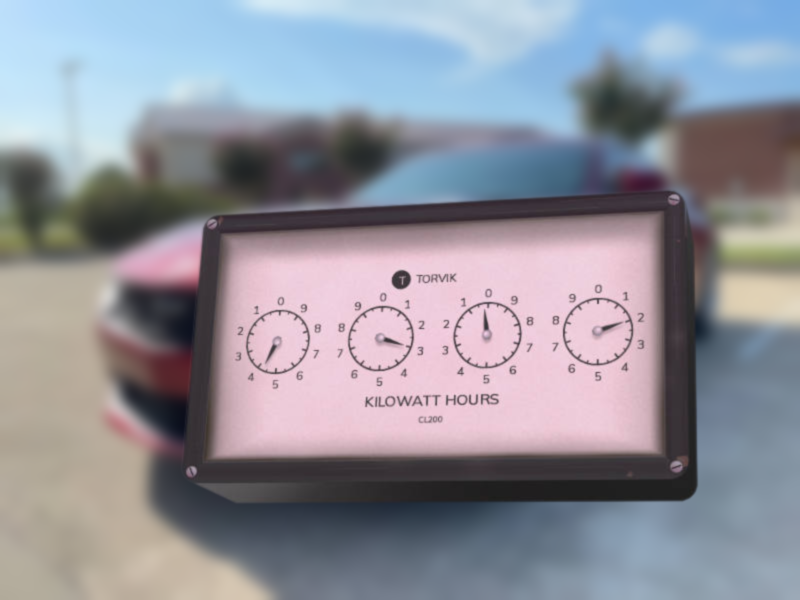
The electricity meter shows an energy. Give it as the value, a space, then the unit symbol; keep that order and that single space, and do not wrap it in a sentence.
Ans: 4302 kWh
